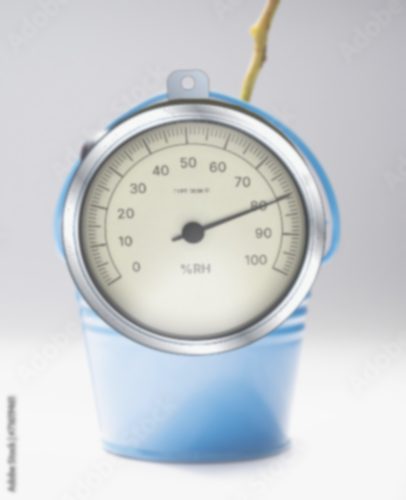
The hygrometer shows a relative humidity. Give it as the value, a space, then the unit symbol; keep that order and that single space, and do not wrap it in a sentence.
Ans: 80 %
